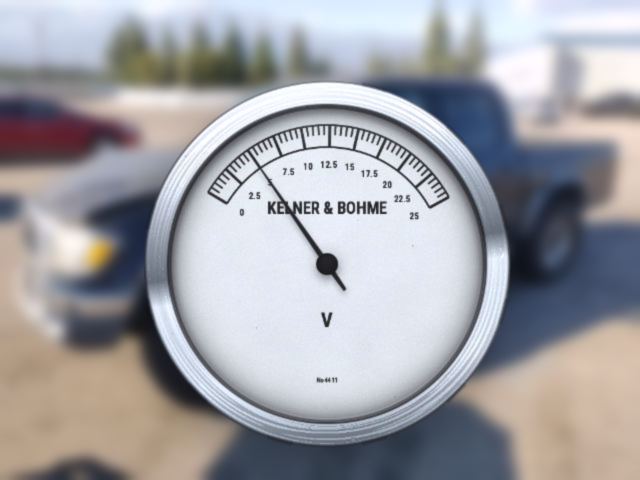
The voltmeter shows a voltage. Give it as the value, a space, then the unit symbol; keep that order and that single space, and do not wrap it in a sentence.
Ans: 5 V
